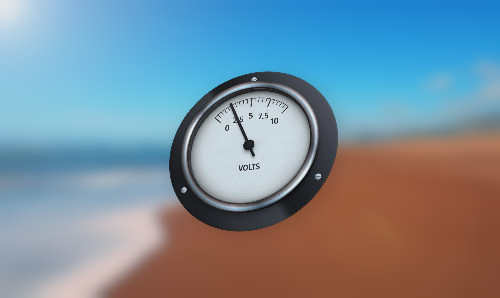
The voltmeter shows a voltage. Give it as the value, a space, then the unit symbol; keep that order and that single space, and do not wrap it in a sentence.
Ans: 2.5 V
